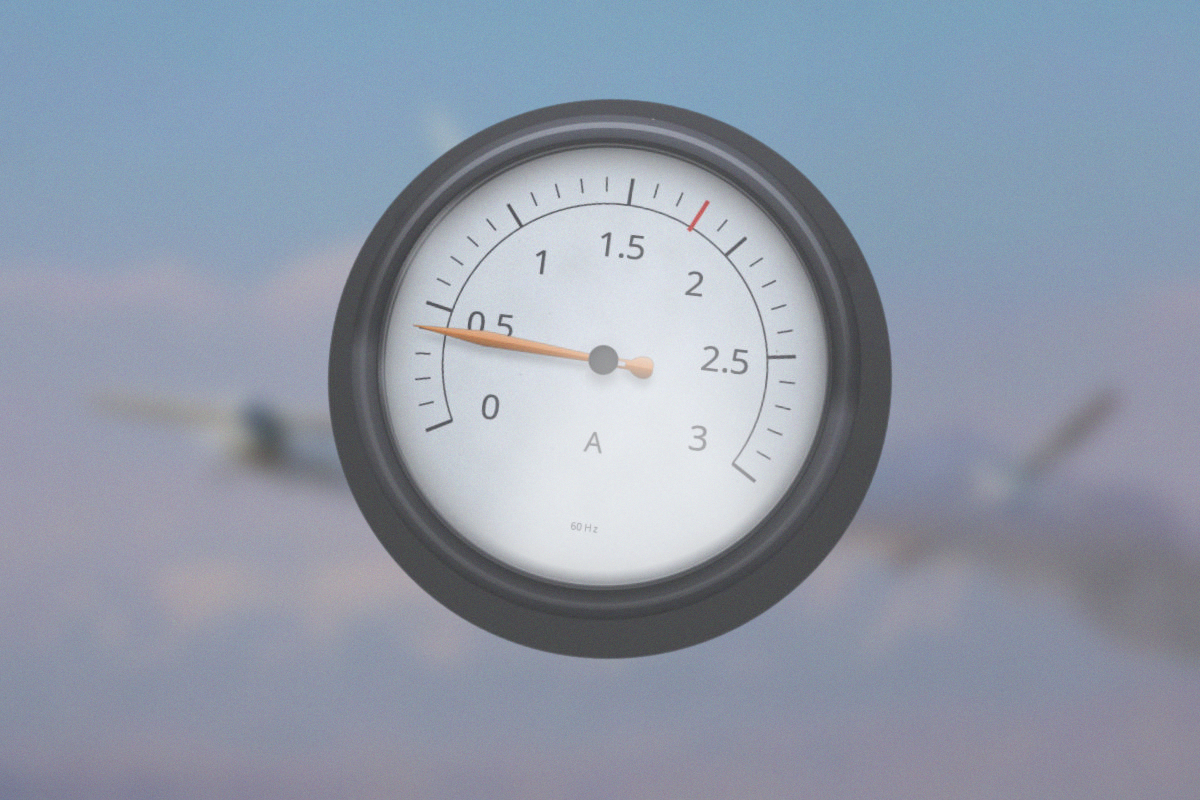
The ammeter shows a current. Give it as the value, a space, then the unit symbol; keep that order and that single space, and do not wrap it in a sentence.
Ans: 0.4 A
